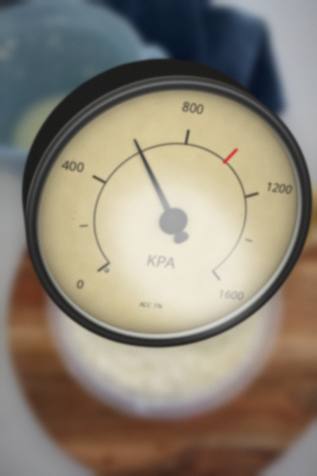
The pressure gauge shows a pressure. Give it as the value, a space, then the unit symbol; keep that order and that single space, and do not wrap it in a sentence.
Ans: 600 kPa
